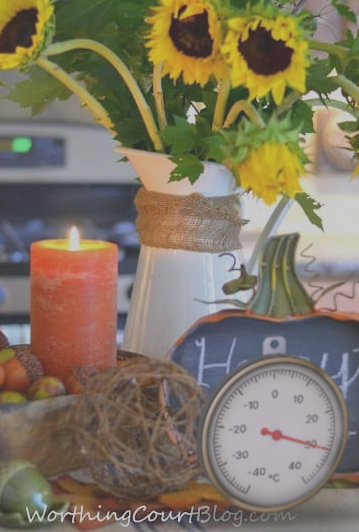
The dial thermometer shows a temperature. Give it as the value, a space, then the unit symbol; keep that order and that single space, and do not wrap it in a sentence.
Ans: 30 °C
